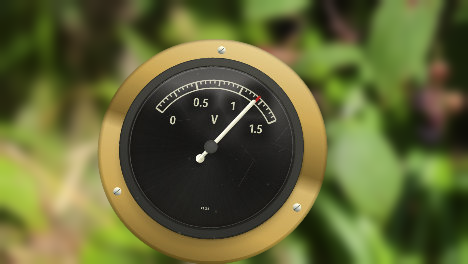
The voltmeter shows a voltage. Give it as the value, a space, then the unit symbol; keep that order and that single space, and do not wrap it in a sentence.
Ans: 1.2 V
